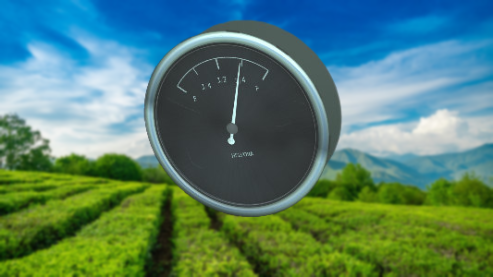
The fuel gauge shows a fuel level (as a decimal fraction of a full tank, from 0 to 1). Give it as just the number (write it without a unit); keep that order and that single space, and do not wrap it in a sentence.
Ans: 0.75
